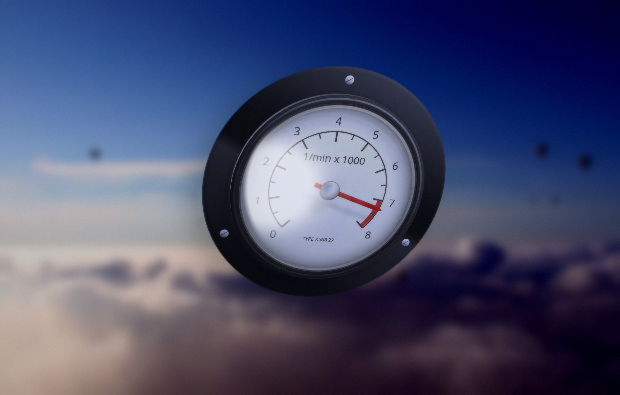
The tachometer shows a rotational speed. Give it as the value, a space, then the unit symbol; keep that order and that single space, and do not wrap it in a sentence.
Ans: 7250 rpm
